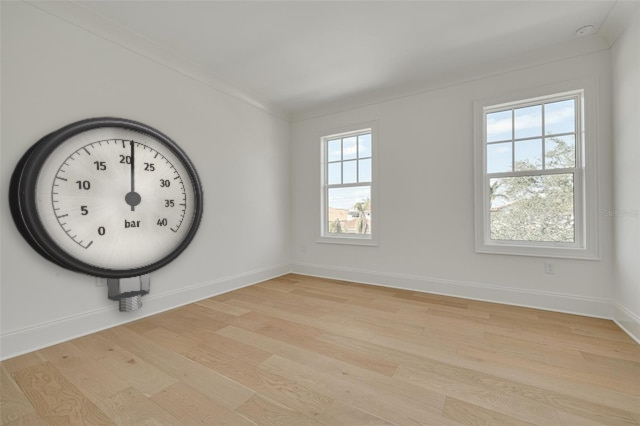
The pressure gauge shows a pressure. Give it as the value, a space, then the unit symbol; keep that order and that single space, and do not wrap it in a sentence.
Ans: 21 bar
